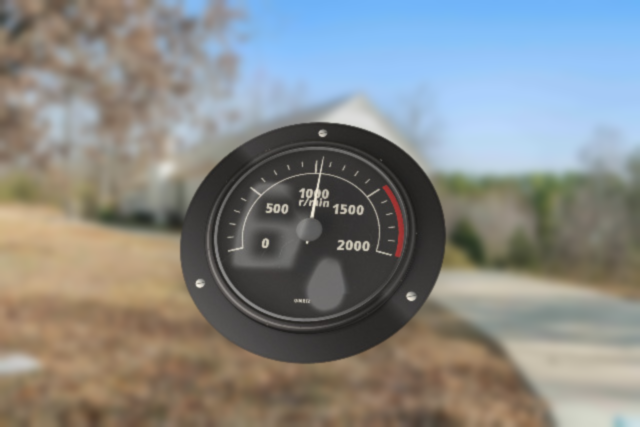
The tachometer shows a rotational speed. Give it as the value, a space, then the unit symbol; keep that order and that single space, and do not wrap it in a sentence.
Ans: 1050 rpm
